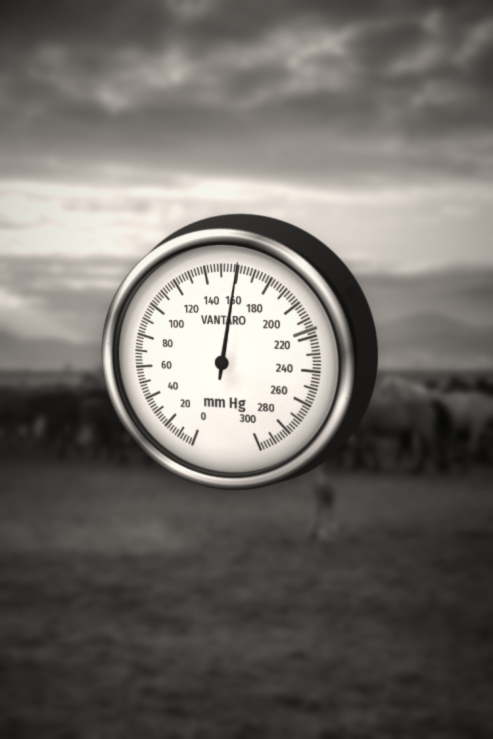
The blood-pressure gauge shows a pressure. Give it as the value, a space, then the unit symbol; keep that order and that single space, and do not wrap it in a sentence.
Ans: 160 mmHg
